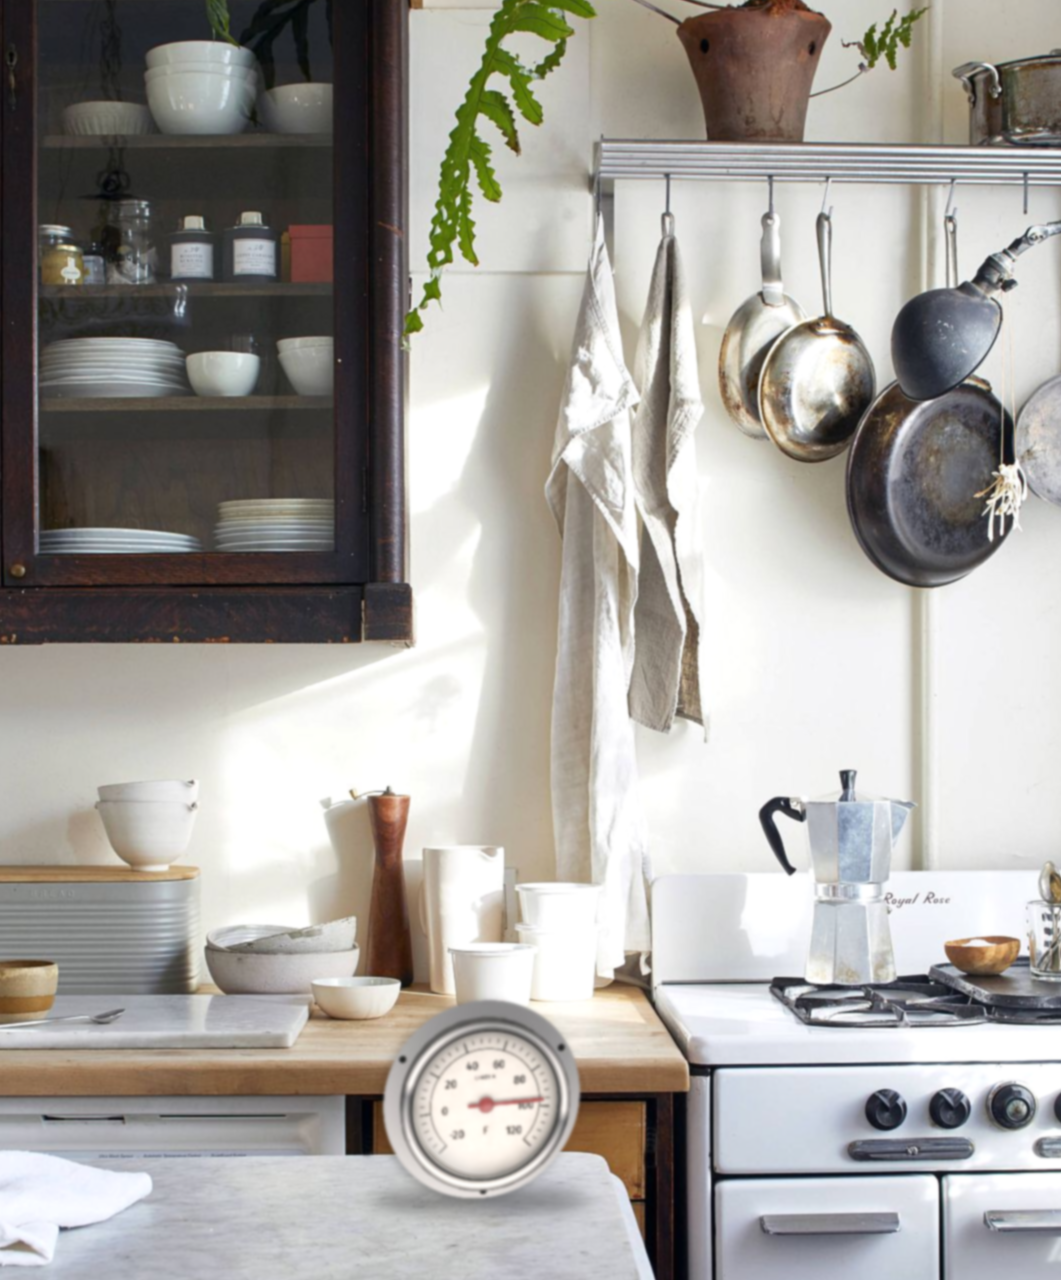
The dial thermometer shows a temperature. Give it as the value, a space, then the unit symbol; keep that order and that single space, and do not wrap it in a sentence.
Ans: 96 °F
